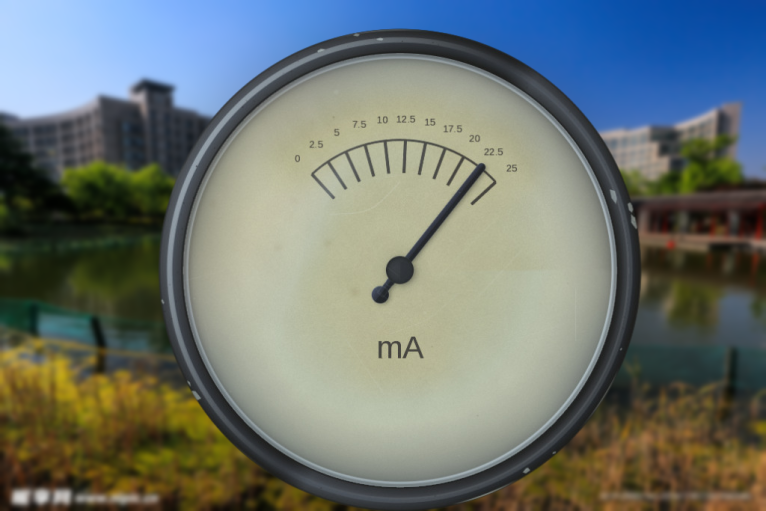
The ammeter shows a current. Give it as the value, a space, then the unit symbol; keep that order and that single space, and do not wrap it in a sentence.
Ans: 22.5 mA
